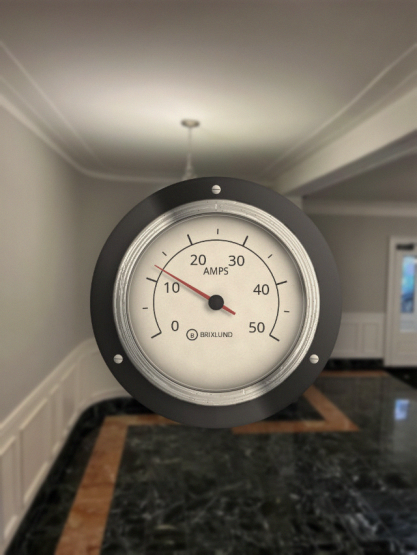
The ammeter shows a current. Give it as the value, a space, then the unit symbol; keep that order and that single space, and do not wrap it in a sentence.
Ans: 12.5 A
